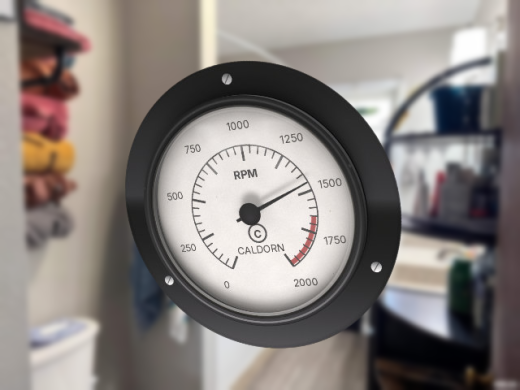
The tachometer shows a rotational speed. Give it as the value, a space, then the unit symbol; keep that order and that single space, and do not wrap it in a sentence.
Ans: 1450 rpm
